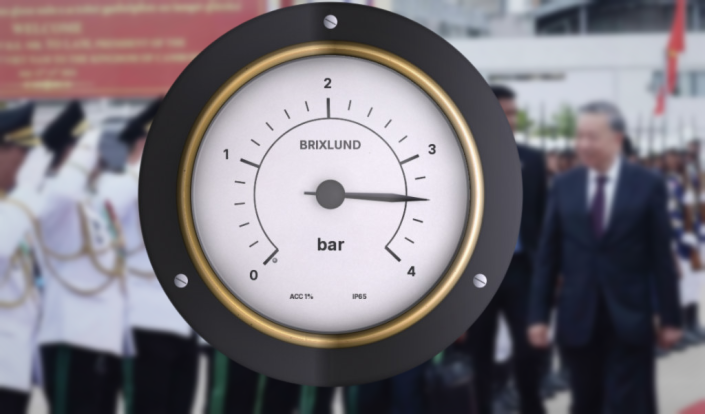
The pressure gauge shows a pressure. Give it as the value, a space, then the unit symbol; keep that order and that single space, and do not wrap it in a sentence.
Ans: 3.4 bar
